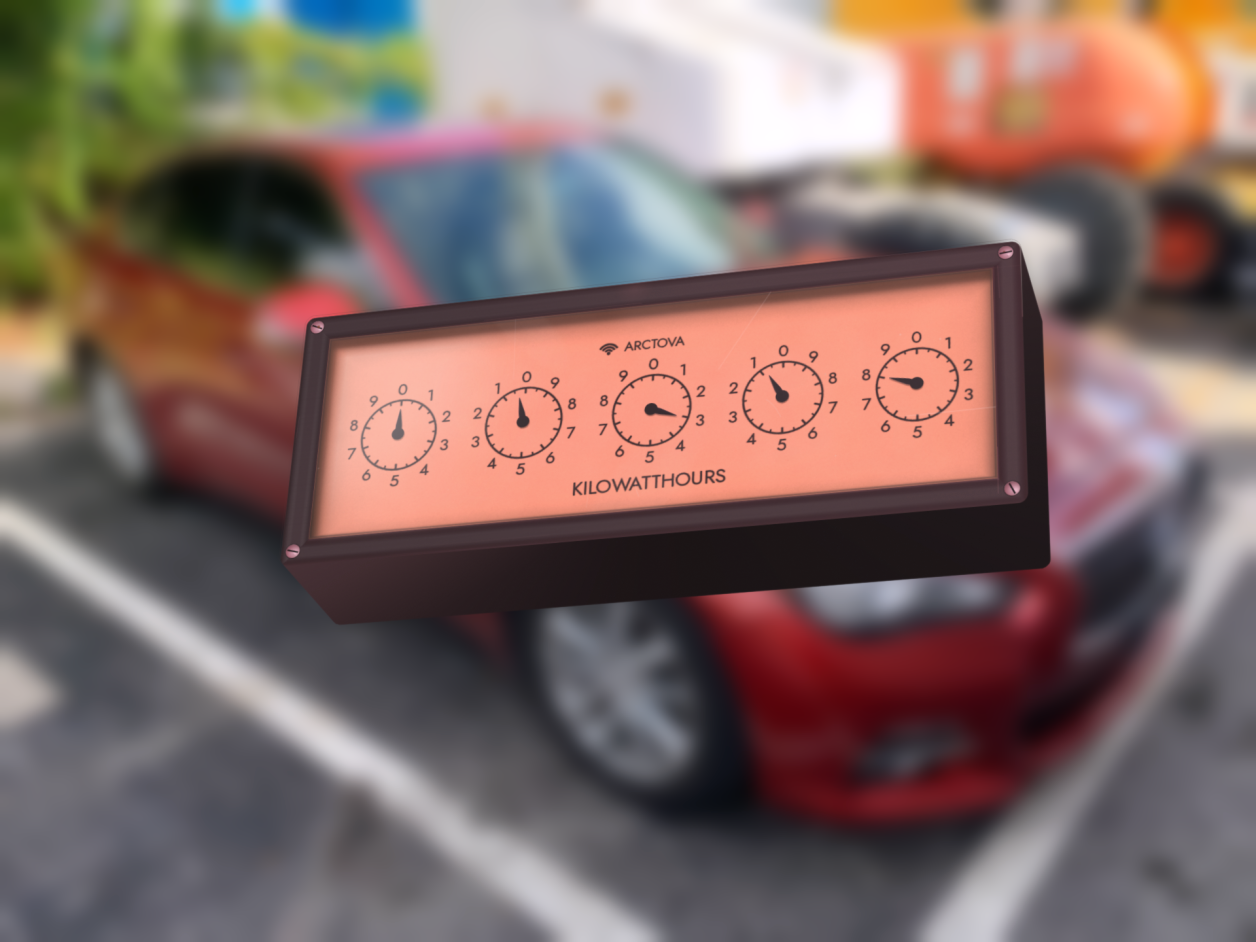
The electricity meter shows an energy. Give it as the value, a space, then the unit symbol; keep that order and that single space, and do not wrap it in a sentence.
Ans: 308 kWh
